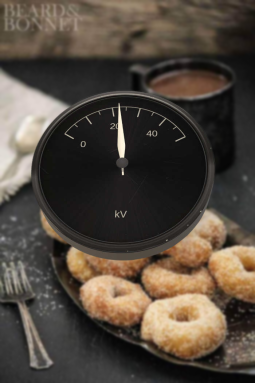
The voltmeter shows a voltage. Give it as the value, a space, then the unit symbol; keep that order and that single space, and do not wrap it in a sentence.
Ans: 22.5 kV
